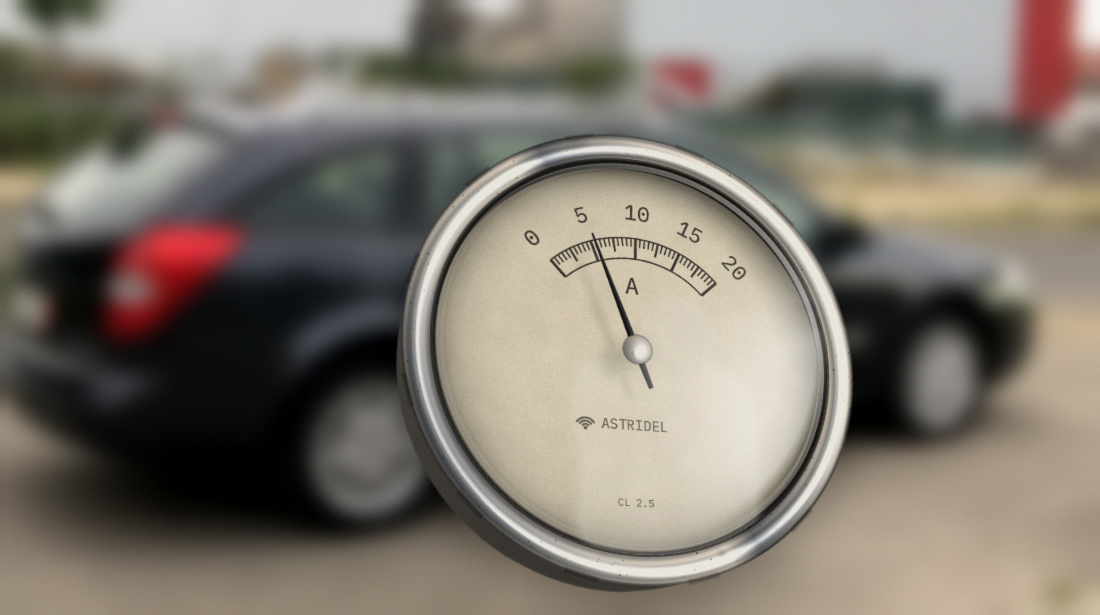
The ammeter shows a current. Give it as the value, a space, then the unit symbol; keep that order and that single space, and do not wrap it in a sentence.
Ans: 5 A
